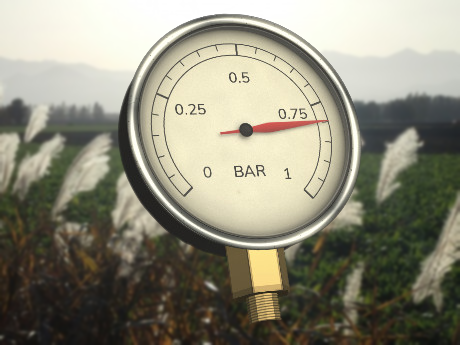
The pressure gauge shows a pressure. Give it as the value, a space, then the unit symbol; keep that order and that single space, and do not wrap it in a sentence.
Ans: 0.8 bar
